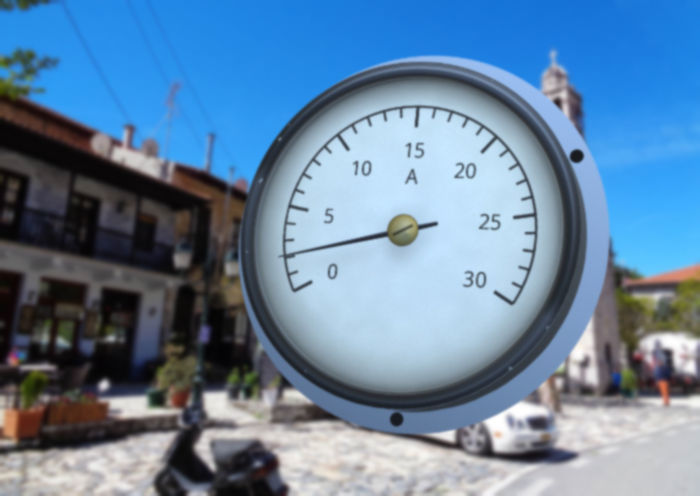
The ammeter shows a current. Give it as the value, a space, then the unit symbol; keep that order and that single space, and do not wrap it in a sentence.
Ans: 2 A
